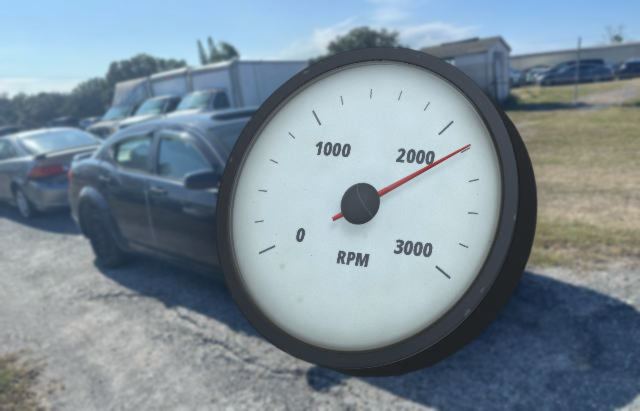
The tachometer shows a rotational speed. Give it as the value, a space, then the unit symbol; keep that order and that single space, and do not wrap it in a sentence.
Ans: 2200 rpm
